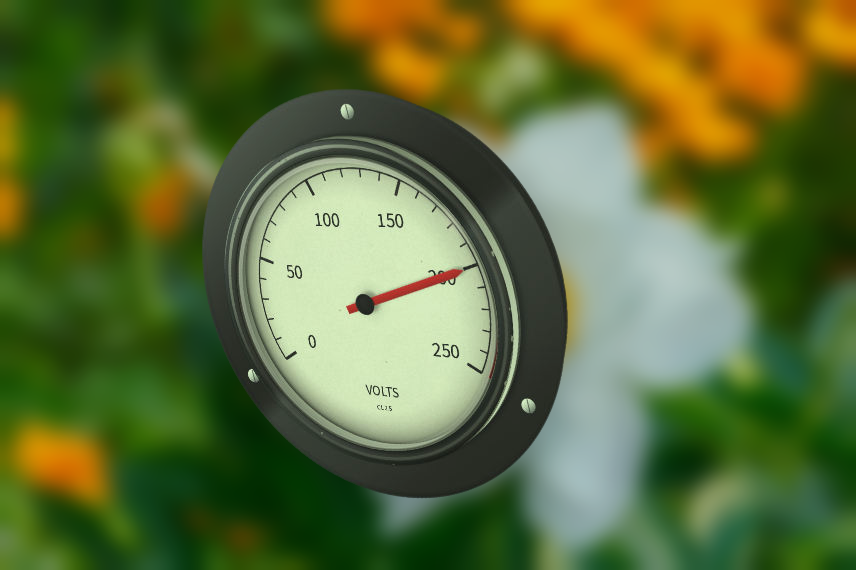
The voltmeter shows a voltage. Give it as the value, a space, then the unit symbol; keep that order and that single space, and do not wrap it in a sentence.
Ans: 200 V
